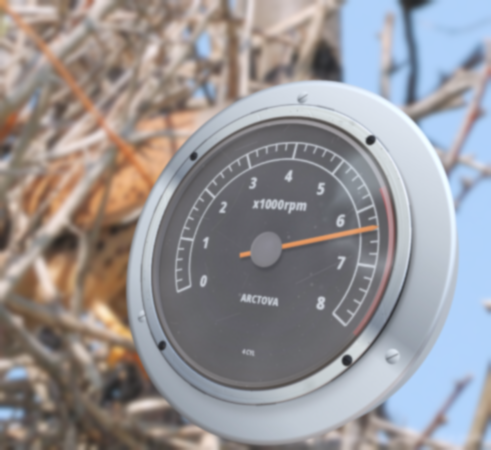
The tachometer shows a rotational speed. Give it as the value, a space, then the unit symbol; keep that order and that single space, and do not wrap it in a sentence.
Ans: 6400 rpm
